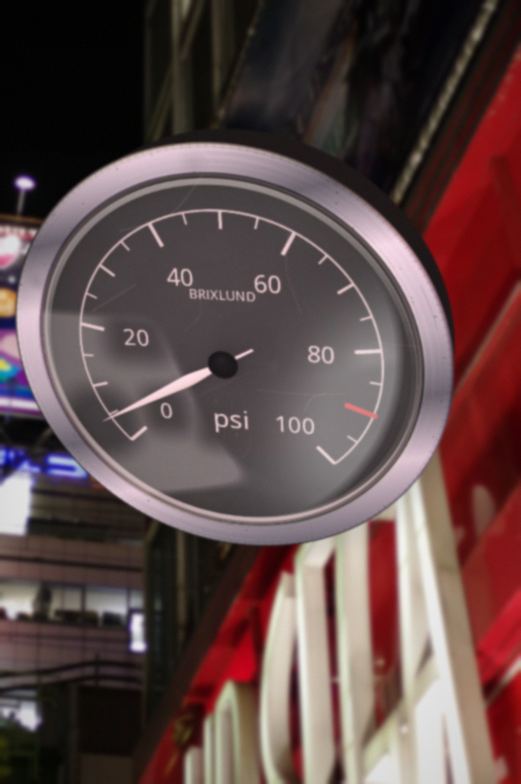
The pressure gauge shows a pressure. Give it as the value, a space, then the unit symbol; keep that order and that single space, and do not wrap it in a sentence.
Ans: 5 psi
